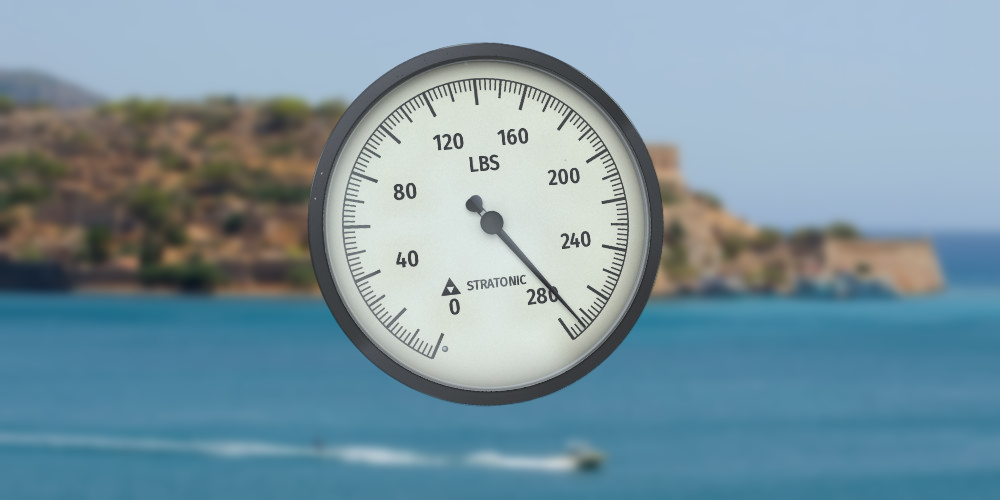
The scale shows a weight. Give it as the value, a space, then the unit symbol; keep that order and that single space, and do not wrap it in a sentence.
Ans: 274 lb
